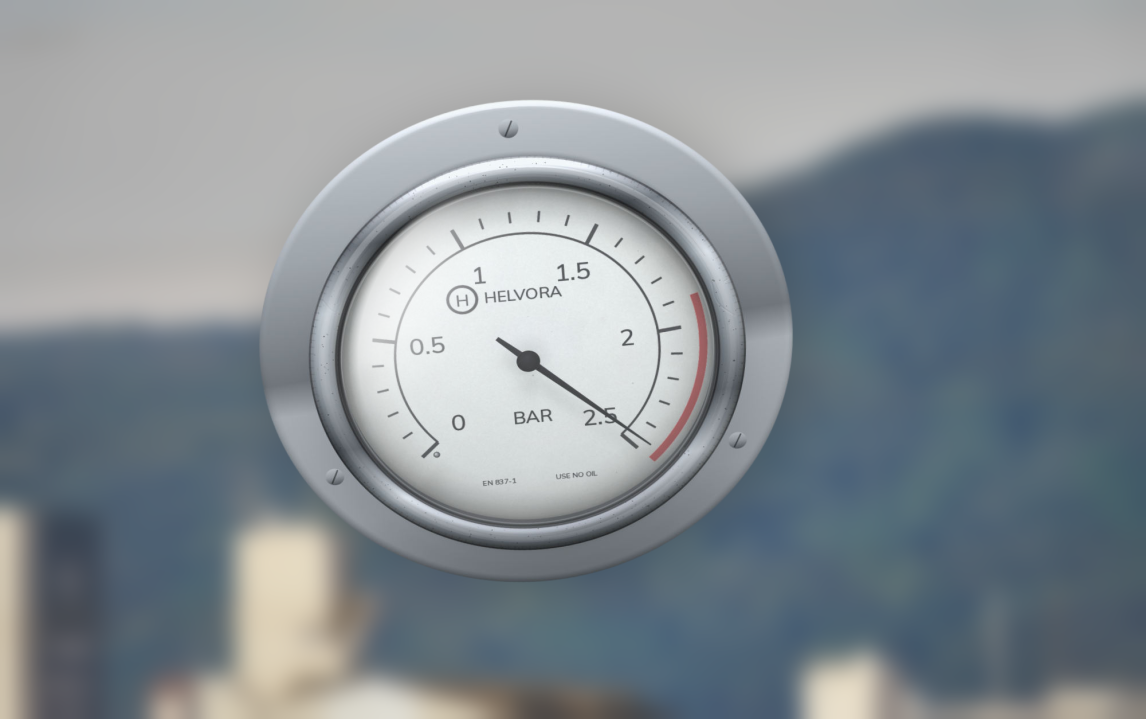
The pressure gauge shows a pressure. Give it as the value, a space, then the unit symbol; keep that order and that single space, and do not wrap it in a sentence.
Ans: 2.45 bar
